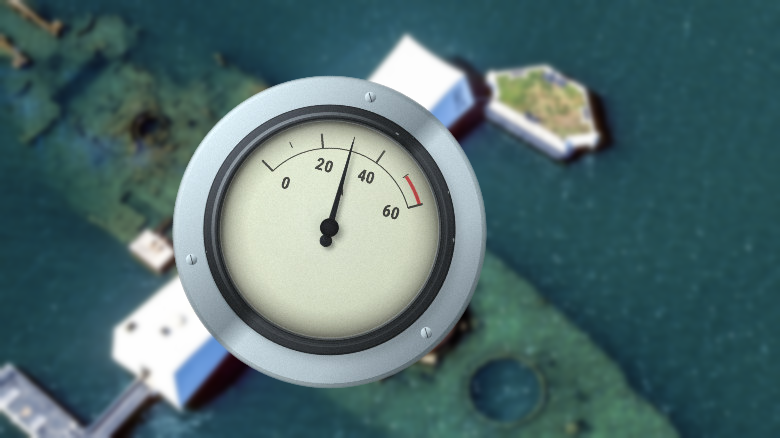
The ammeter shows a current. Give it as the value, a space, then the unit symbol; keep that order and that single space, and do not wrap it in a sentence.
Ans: 30 A
